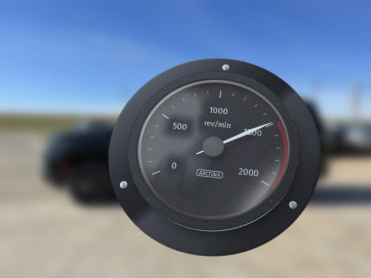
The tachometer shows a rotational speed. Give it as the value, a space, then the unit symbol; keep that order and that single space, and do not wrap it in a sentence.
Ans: 1500 rpm
